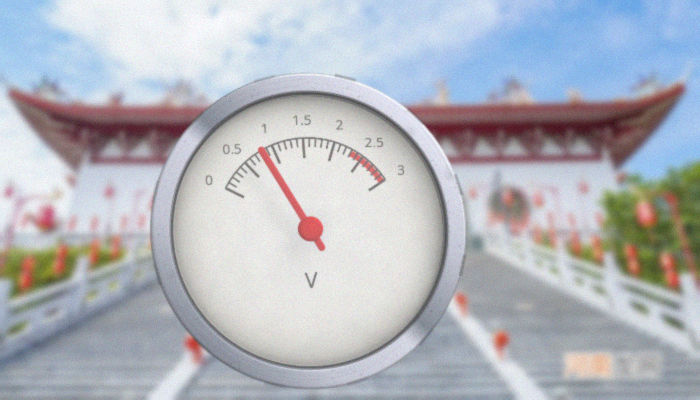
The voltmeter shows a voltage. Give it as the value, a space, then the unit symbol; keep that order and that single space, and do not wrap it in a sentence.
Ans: 0.8 V
